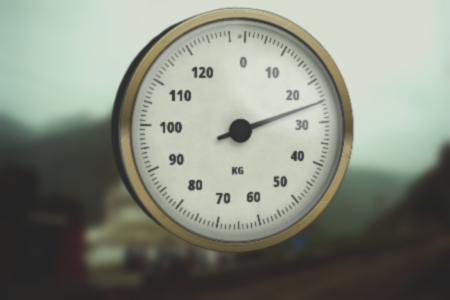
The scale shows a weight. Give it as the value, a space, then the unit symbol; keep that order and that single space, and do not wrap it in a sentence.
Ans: 25 kg
